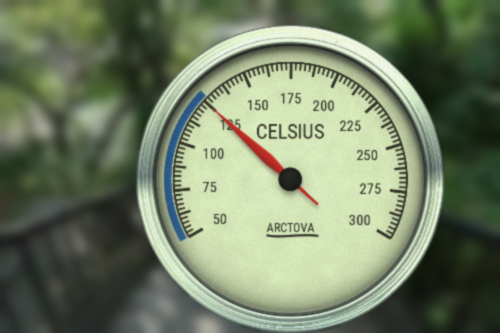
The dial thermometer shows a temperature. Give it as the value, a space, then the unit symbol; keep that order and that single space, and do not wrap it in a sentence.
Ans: 125 °C
